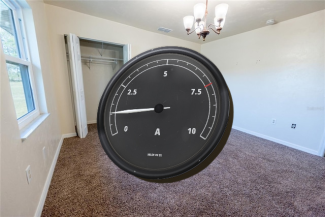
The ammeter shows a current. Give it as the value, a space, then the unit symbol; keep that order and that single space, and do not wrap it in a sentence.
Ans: 1 A
